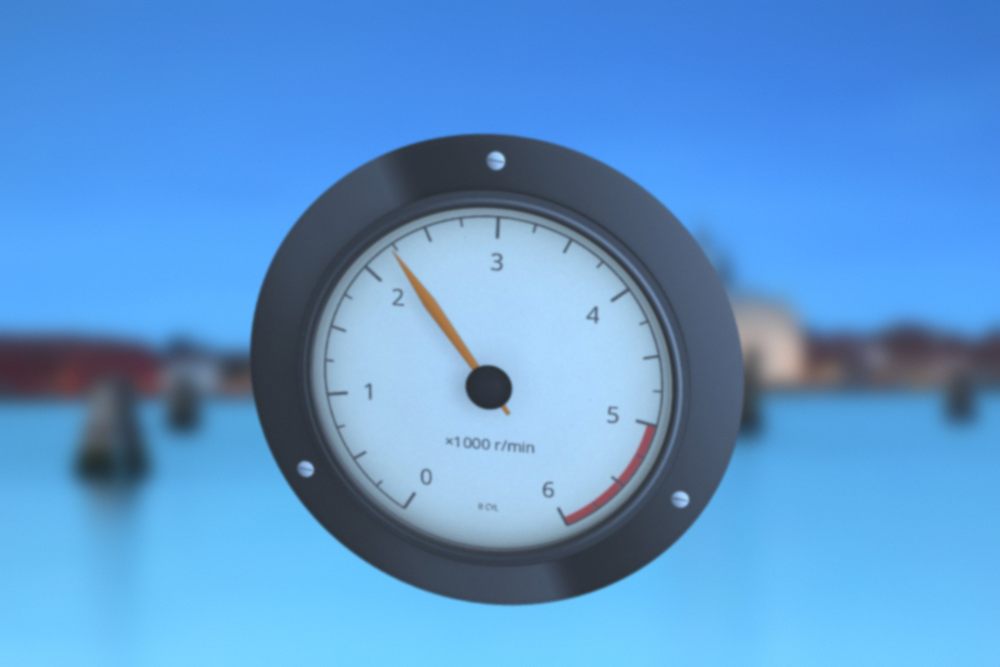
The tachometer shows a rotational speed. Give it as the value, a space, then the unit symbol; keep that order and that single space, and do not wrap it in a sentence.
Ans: 2250 rpm
